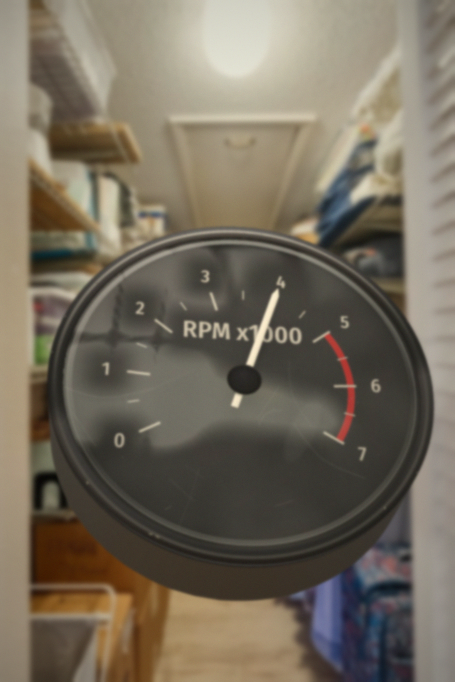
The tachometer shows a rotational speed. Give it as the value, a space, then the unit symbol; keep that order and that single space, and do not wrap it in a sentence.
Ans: 4000 rpm
